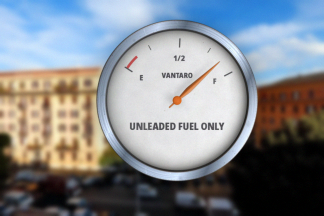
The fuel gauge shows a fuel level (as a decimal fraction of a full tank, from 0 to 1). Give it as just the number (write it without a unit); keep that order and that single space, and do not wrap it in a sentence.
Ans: 0.875
